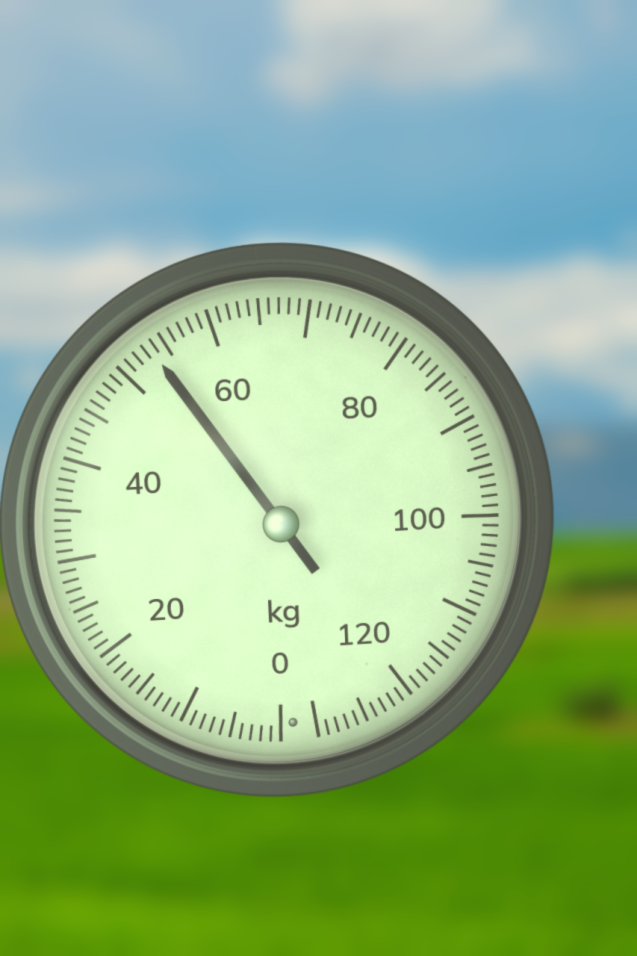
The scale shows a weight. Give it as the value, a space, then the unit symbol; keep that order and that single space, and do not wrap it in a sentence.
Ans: 53.5 kg
